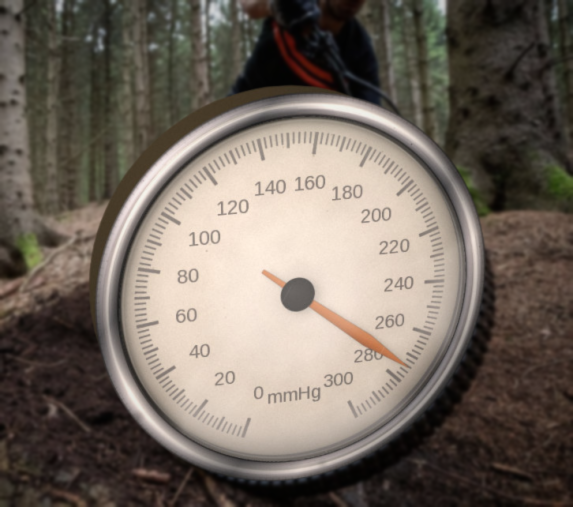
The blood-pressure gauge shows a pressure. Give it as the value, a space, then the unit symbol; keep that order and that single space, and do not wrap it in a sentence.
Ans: 274 mmHg
